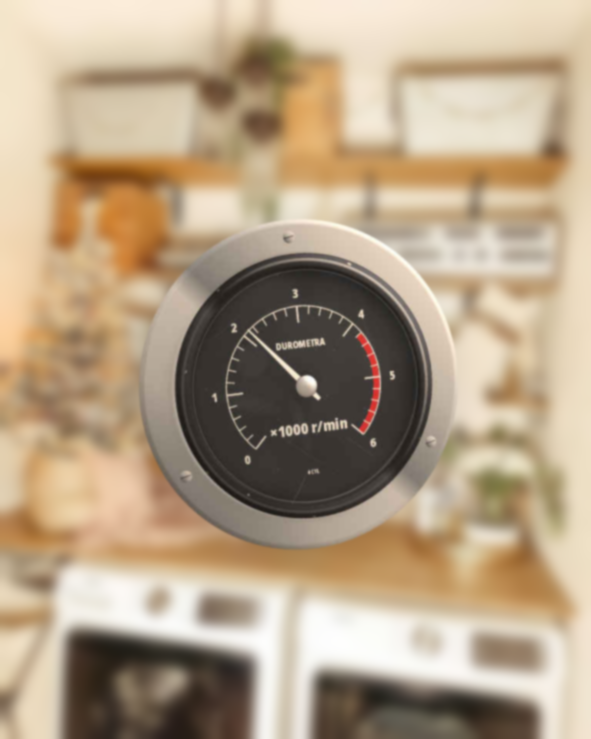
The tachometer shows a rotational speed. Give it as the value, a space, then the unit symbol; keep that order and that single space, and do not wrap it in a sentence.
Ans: 2100 rpm
